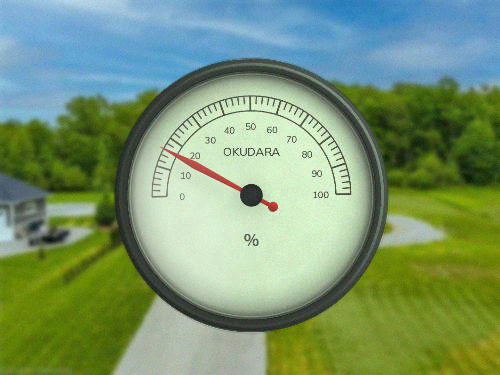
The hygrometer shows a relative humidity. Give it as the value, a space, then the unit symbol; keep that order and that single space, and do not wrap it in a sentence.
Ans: 16 %
